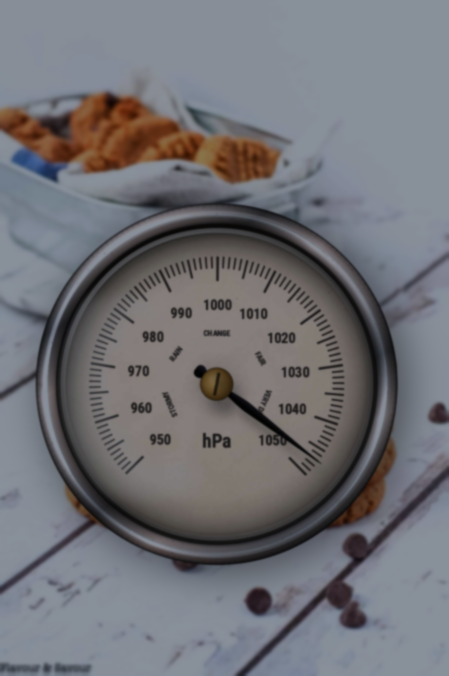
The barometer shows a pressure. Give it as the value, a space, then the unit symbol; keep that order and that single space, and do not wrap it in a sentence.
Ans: 1047 hPa
